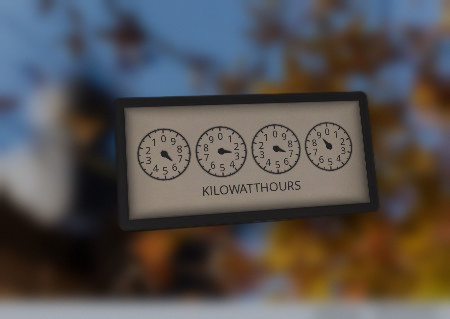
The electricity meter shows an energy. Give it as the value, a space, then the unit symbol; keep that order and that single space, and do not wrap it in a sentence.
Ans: 6269 kWh
